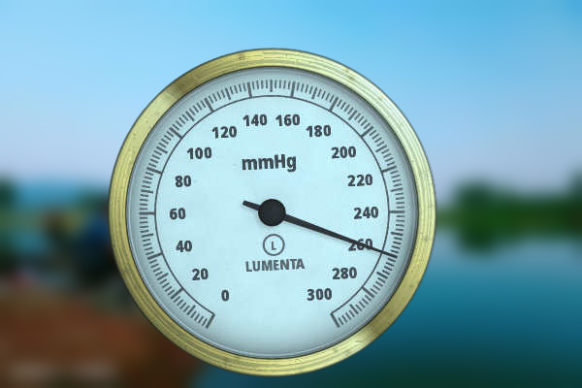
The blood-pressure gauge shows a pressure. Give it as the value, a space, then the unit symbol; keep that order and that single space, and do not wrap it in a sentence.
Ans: 260 mmHg
